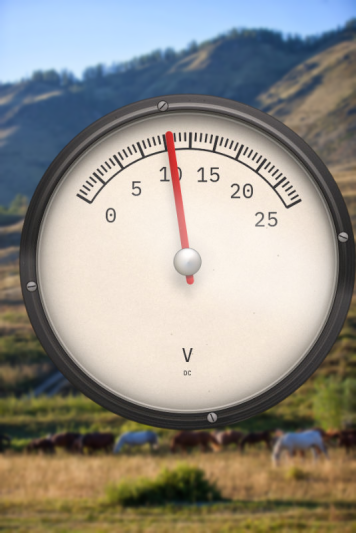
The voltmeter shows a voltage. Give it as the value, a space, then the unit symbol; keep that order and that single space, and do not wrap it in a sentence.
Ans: 10.5 V
